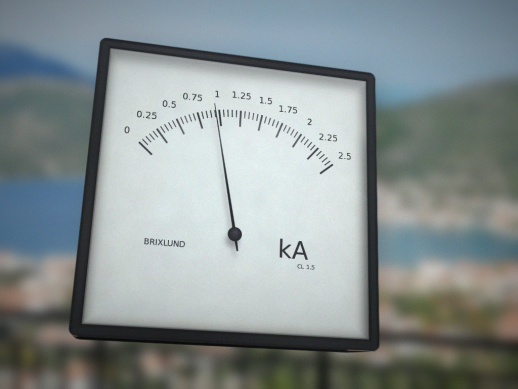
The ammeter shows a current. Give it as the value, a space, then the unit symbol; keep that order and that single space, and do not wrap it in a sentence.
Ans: 0.95 kA
